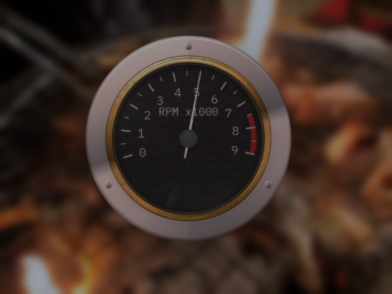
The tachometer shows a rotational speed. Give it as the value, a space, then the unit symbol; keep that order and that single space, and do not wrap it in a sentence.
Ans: 5000 rpm
